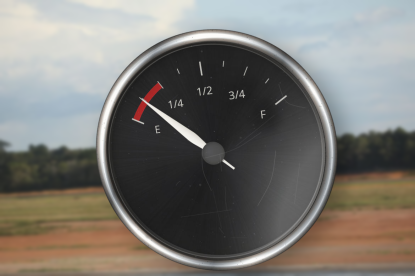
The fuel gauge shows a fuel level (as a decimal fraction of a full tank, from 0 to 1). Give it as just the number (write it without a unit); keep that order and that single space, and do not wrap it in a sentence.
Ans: 0.125
